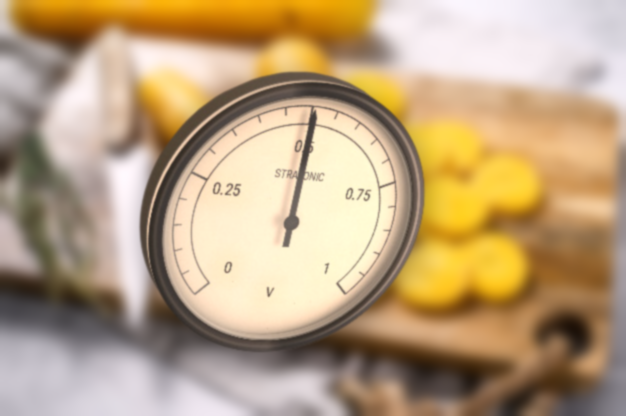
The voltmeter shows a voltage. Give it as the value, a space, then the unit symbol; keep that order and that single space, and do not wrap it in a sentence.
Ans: 0.5 V
